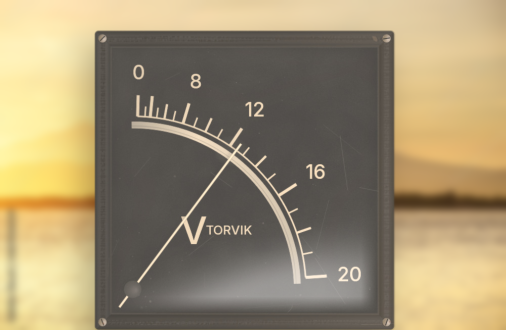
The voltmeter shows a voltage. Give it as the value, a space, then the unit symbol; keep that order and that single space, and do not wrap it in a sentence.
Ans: 12.5 V
